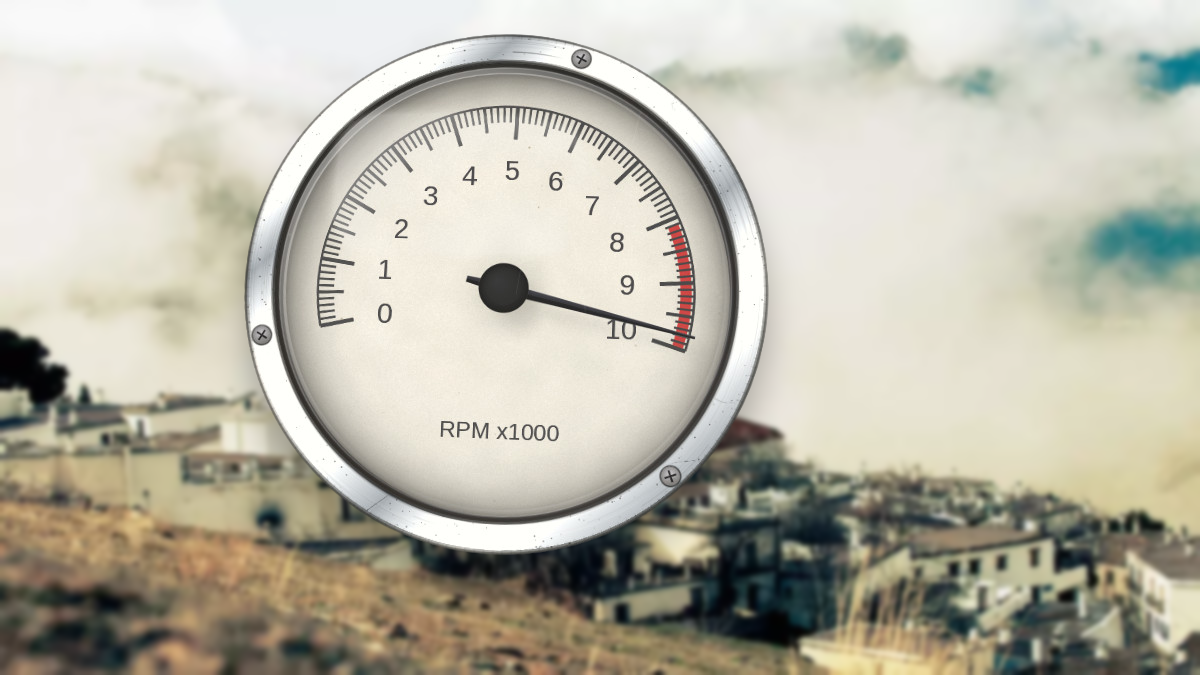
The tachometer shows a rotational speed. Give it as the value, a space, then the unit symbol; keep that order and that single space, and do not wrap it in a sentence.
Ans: 9800 rpm
